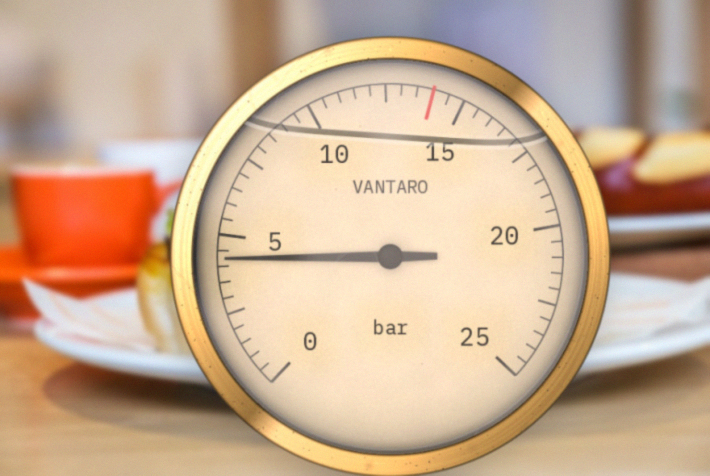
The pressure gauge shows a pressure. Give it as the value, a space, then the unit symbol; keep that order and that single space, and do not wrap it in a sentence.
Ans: 4.25 bar
